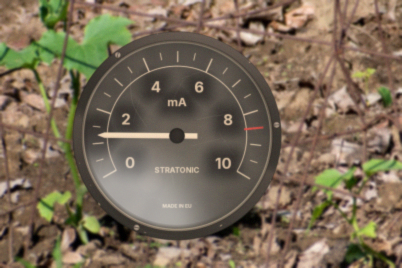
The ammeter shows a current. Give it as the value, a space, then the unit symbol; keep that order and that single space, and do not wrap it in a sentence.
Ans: 1.25 mA
